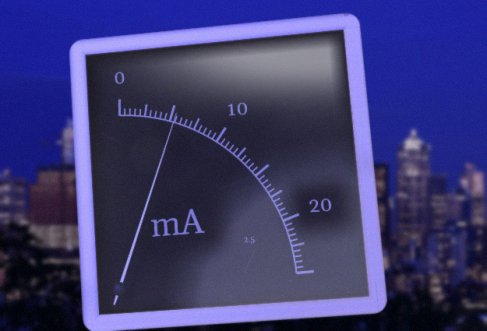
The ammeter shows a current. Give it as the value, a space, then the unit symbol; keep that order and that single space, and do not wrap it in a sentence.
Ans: 5.5 mA
